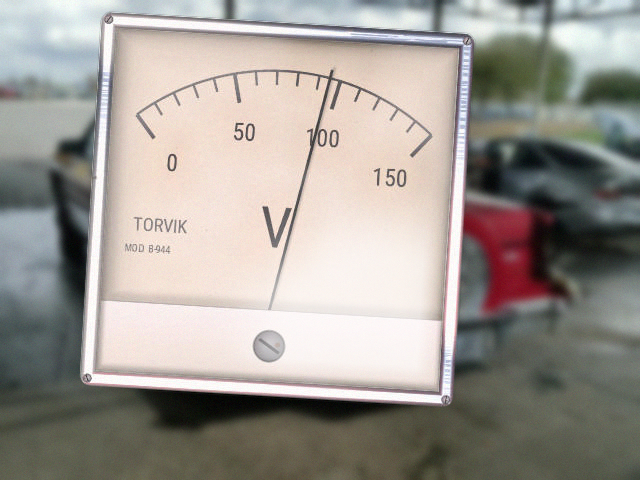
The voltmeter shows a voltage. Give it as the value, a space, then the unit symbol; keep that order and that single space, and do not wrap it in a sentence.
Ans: 95 V
